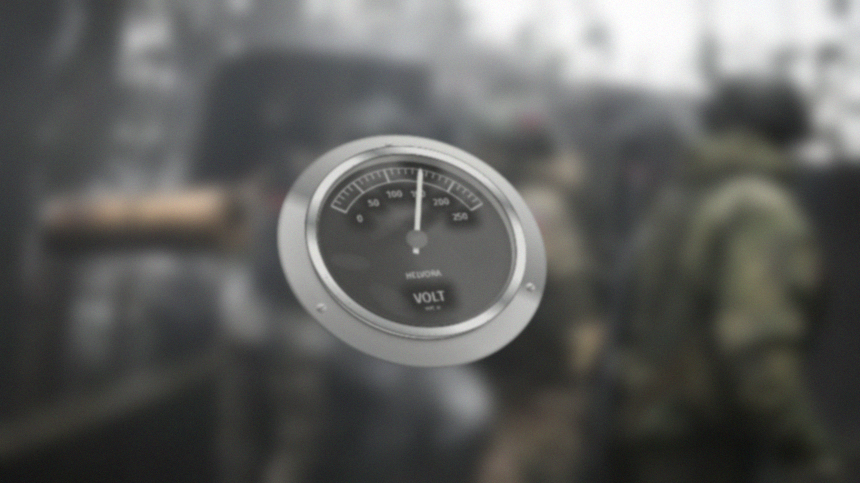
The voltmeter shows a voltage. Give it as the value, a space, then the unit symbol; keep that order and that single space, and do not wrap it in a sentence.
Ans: 150 V
